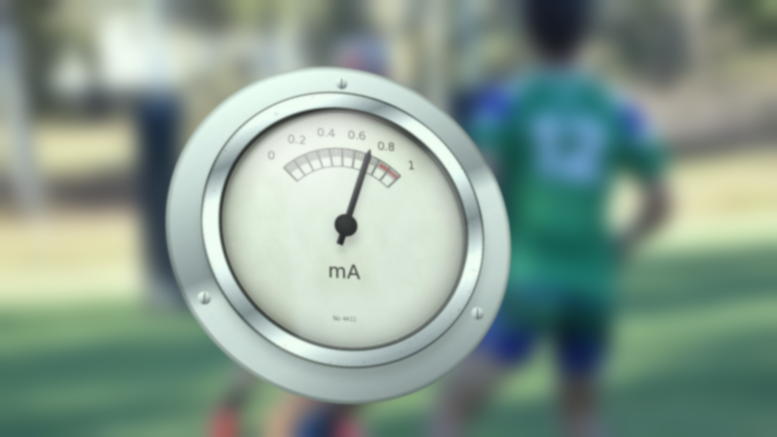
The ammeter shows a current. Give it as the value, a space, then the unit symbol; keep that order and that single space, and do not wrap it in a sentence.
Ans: 0.7 mA
